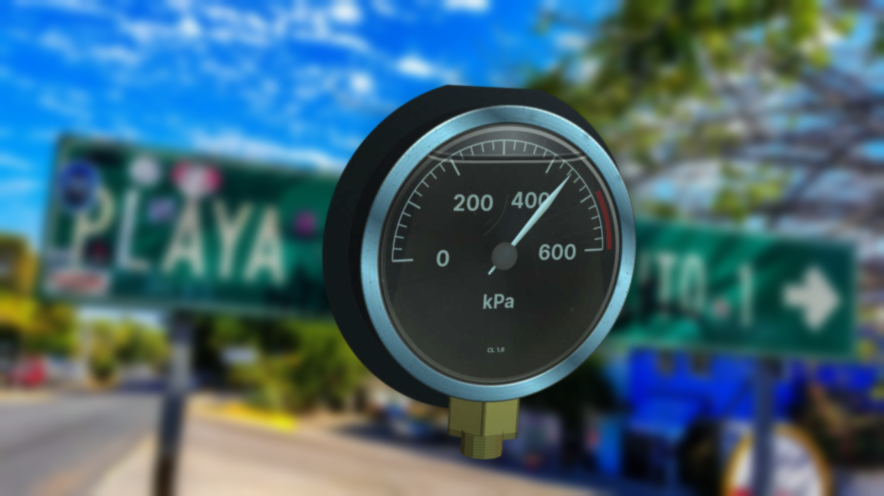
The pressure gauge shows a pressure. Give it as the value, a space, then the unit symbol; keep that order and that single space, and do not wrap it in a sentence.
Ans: 440 kPa
